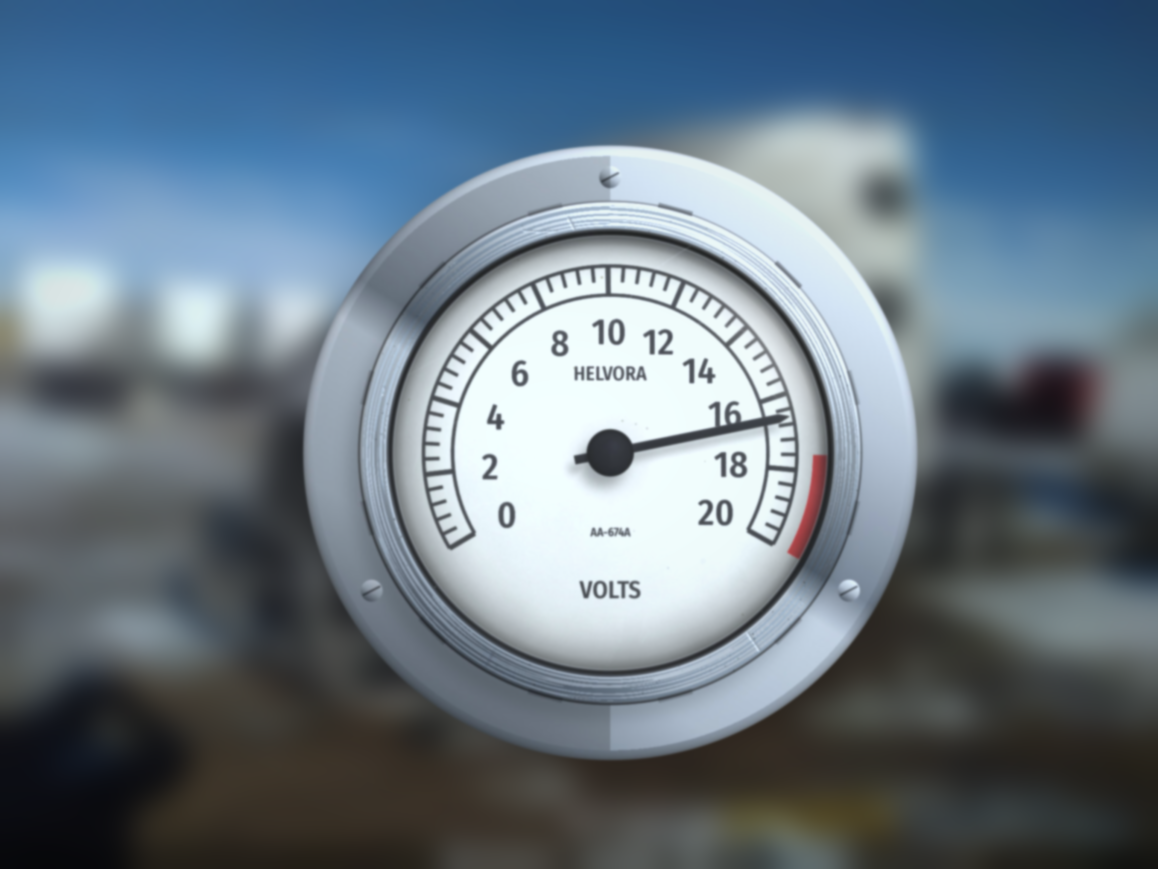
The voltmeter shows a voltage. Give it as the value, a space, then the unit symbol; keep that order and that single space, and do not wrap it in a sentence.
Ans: 16.6 V
